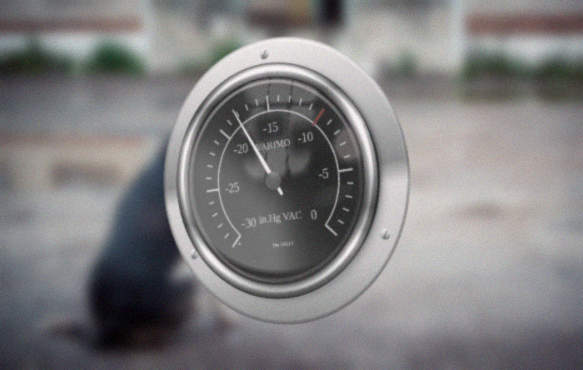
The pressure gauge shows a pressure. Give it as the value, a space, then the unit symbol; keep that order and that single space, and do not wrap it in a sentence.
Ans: -18 inHg
